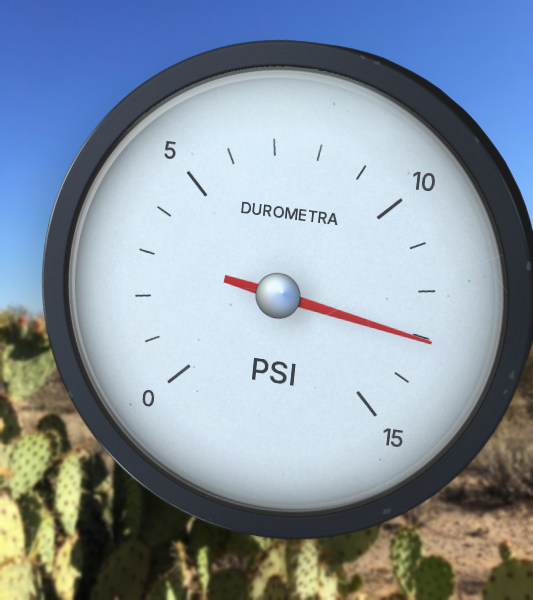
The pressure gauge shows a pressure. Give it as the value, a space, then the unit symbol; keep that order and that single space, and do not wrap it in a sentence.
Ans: 13 psi
